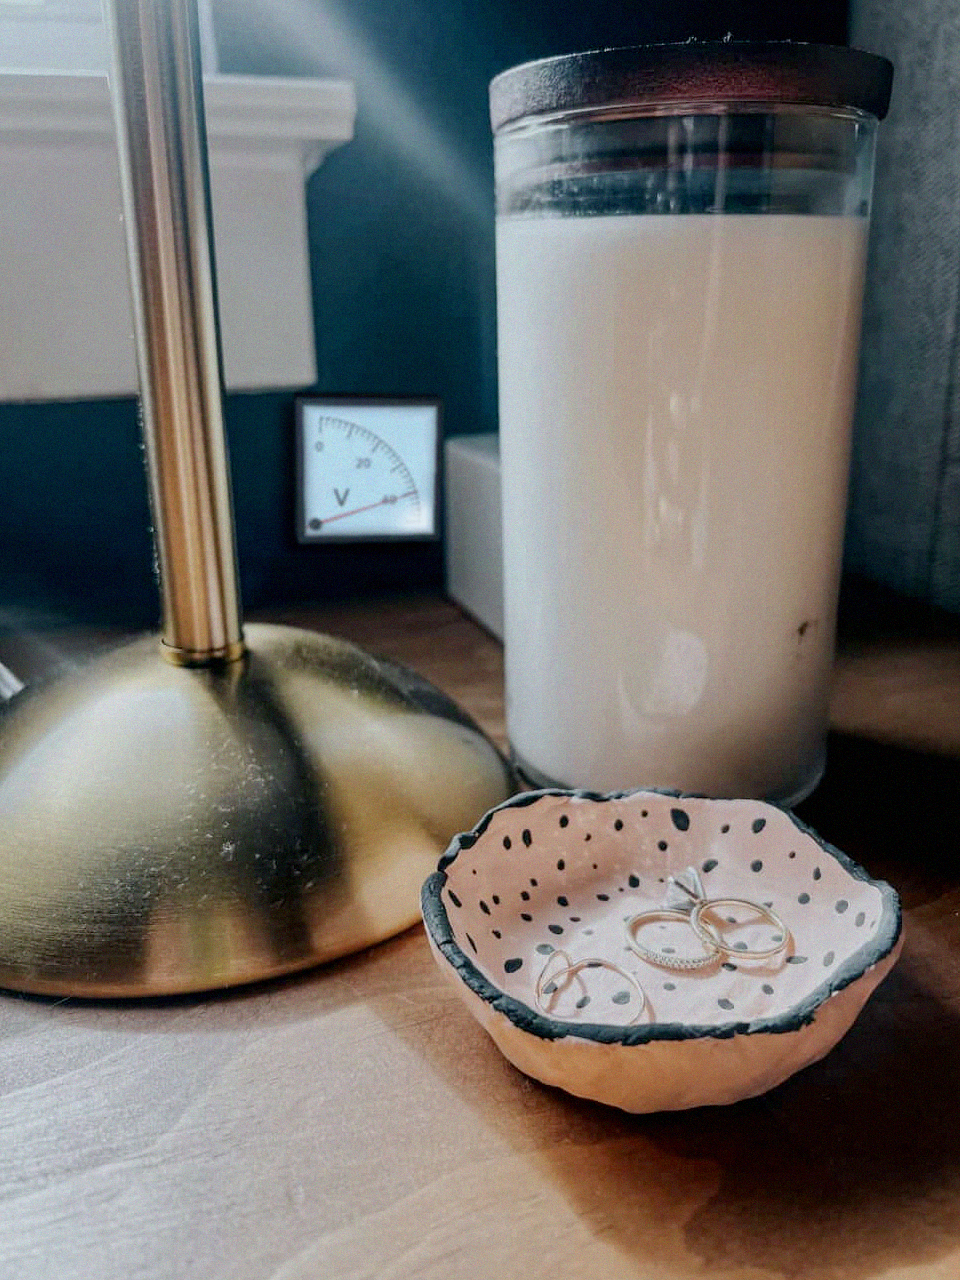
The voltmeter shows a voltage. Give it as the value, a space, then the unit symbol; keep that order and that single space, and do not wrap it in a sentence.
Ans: 40 V
